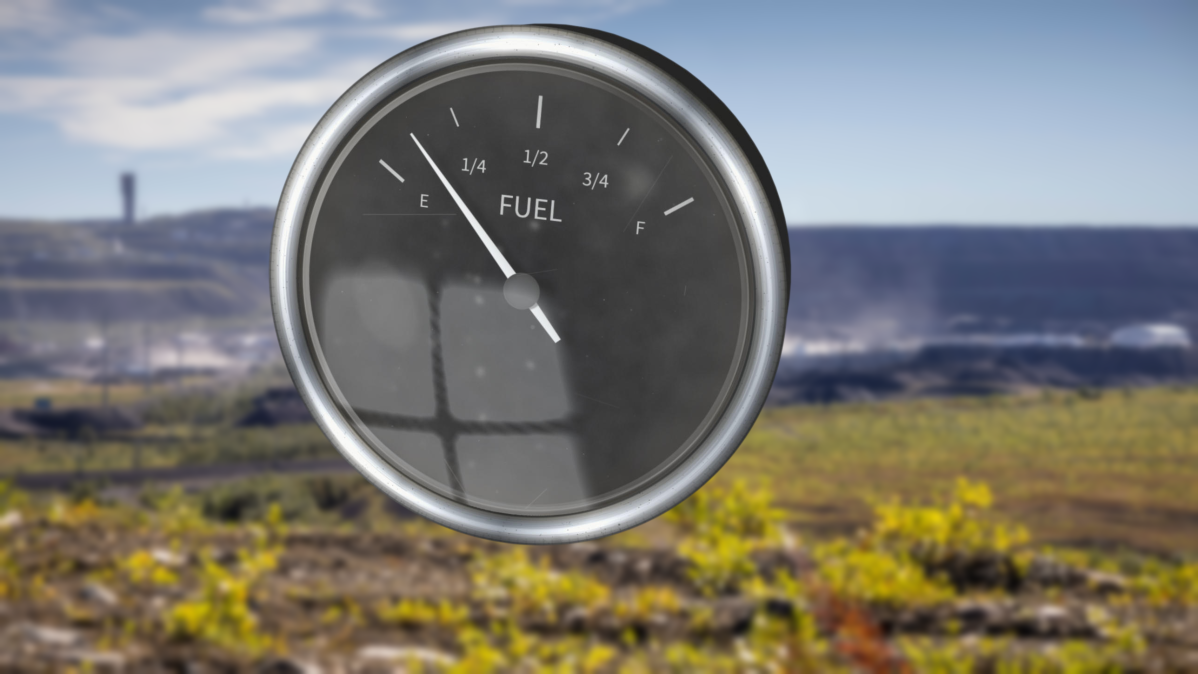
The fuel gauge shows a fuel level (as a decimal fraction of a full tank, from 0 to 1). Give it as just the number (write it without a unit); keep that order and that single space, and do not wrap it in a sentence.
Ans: 0.125
